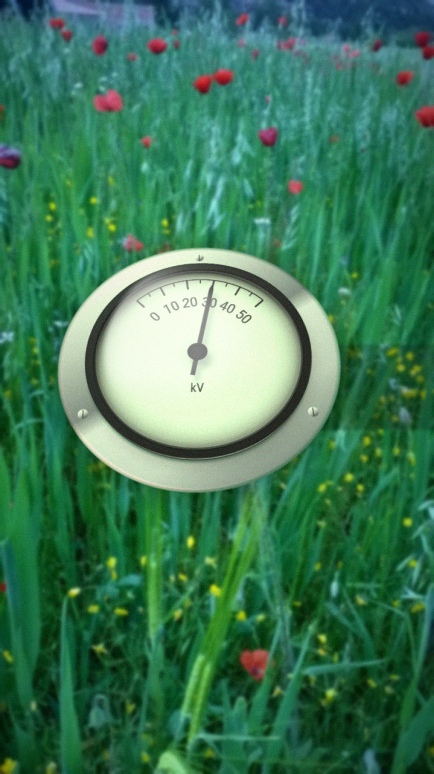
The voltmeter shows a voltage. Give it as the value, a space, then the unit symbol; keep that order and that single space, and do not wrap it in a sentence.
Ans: 30 kV
